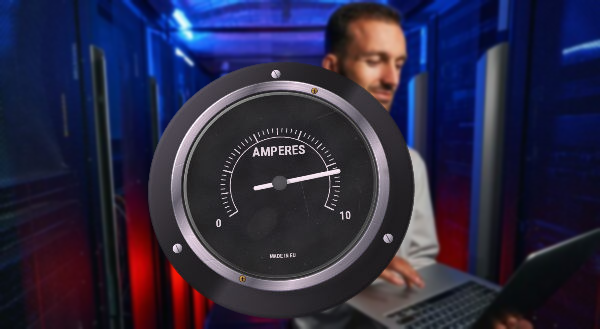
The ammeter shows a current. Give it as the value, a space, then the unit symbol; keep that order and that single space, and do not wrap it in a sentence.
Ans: 8.4 A
